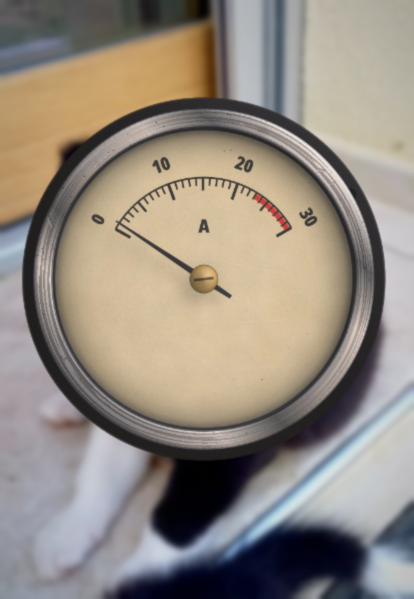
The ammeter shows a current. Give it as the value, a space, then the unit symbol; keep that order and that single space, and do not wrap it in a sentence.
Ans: 1 A
